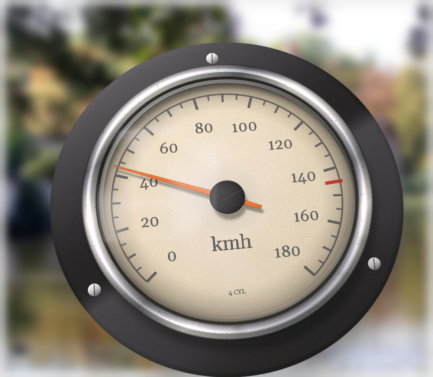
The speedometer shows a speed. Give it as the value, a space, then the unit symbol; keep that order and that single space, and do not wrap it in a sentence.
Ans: 42.5 km/h
